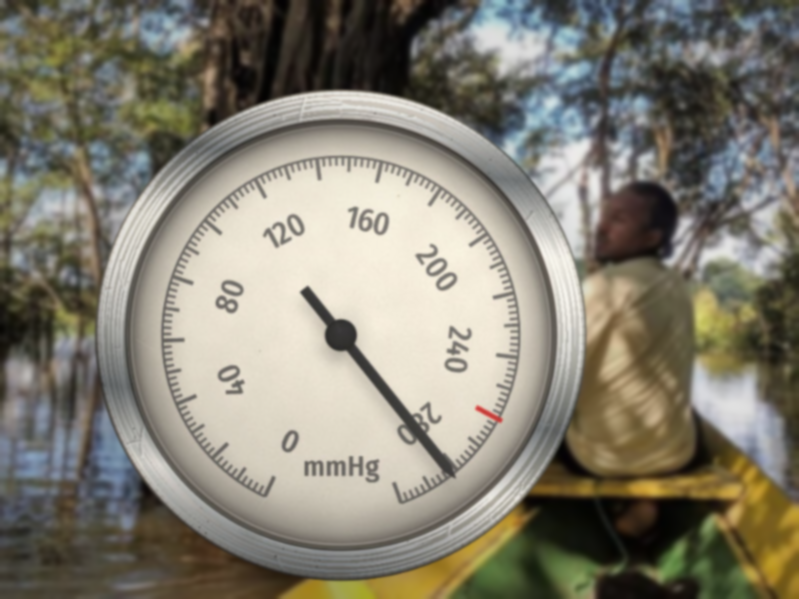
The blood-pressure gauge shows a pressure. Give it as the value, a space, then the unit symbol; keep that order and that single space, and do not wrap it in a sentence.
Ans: 282 mmHg
